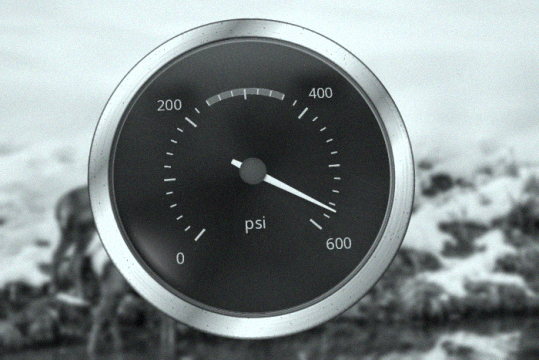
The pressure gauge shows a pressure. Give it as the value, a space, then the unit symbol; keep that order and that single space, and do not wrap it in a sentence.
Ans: 570 psi
